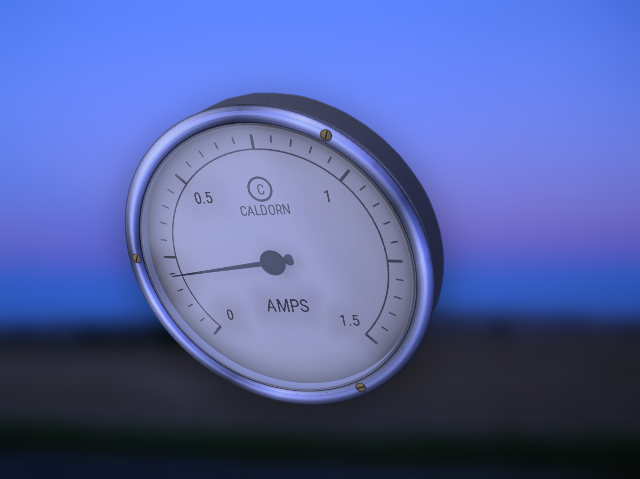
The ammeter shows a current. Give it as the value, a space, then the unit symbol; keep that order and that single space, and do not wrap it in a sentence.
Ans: 0.2 A
